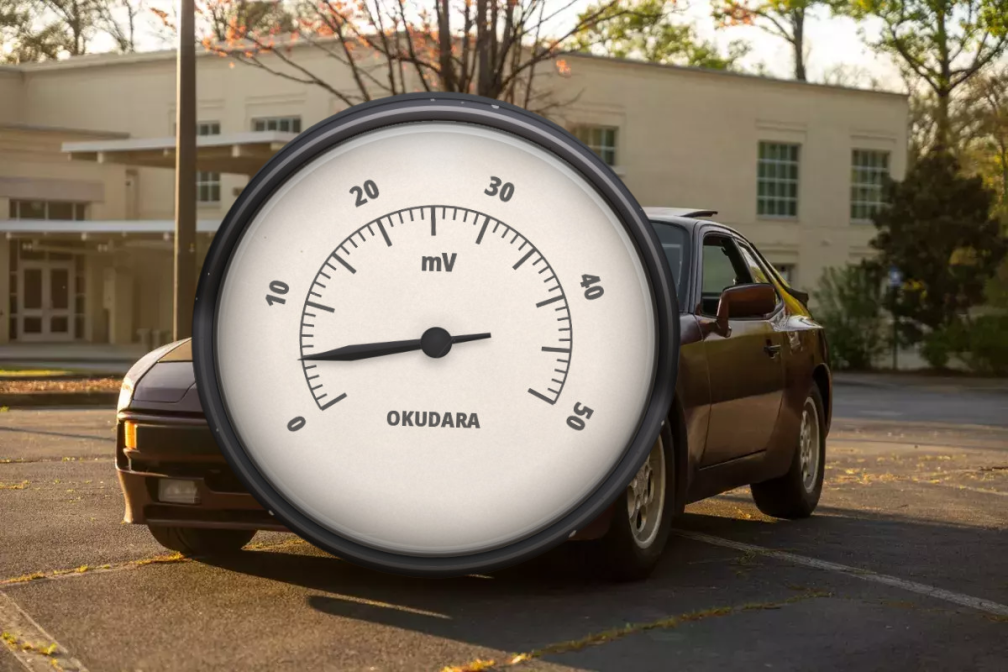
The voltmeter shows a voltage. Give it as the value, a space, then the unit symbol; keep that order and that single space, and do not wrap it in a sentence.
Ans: 5 mV
